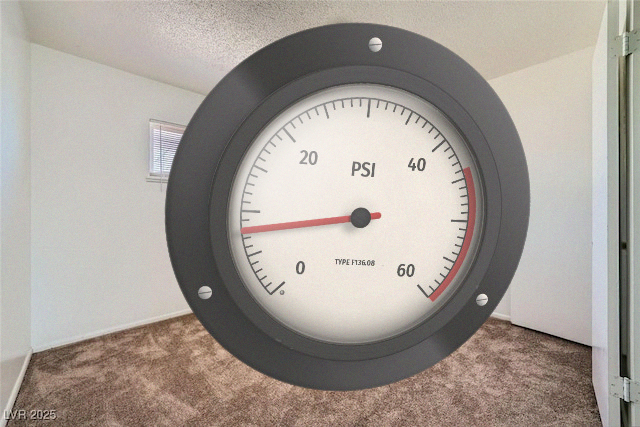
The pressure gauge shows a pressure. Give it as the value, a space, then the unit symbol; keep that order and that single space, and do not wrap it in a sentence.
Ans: 8 psi
